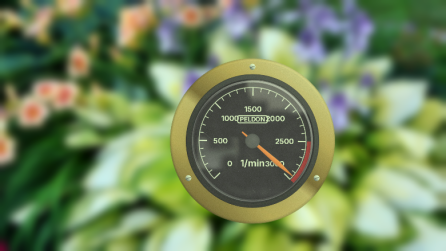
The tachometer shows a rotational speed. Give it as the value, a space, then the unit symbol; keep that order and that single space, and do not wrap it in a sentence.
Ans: 2950 rpm
